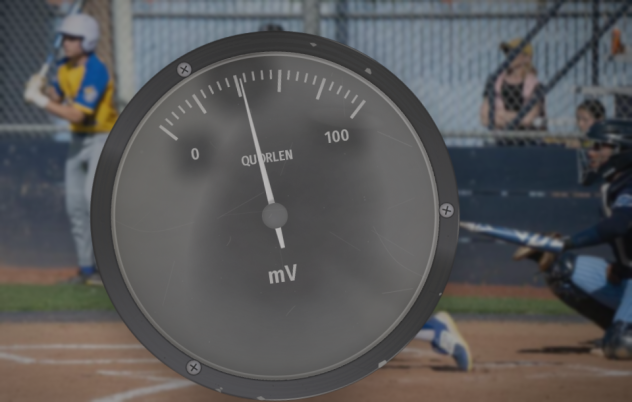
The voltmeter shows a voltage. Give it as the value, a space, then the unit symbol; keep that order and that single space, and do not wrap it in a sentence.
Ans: 42 mV
